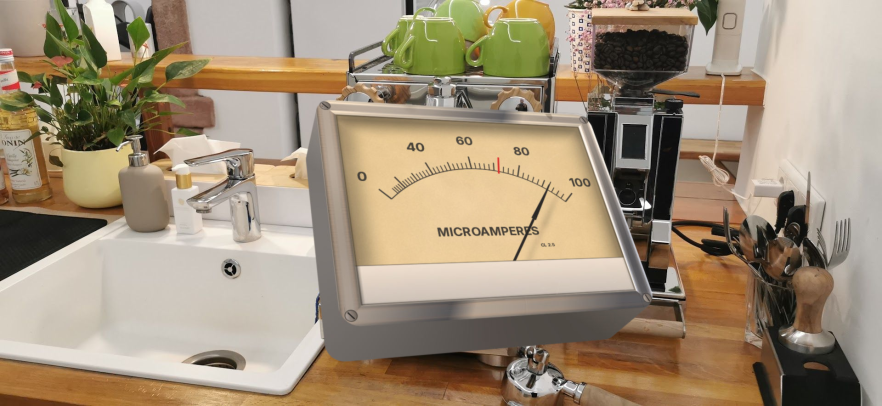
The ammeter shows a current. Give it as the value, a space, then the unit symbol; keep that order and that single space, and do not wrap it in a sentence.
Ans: 92 µA
